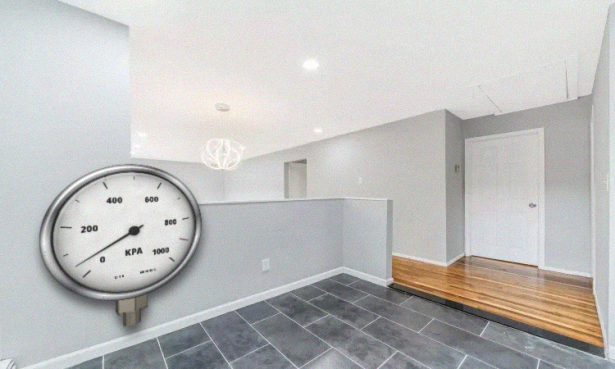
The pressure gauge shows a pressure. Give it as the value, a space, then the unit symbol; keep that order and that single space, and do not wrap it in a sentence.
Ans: 50 kPa
